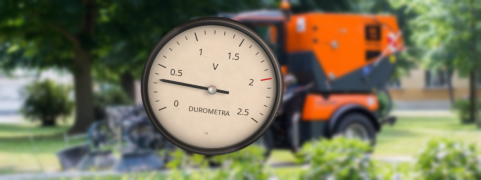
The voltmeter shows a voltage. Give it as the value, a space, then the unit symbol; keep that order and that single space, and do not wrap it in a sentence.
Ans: 0.35 V
